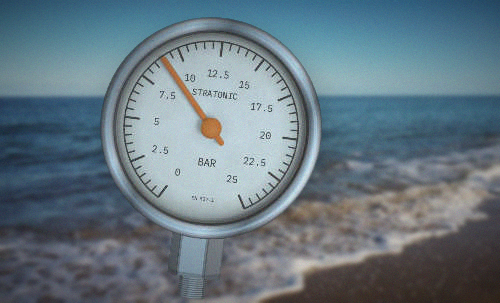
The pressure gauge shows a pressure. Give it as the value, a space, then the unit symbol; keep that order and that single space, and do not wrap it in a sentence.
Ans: 9 bar
